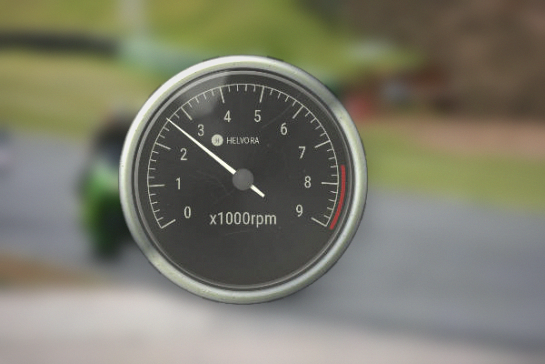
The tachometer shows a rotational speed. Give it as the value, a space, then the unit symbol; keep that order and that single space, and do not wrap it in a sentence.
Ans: 2600 rpm
